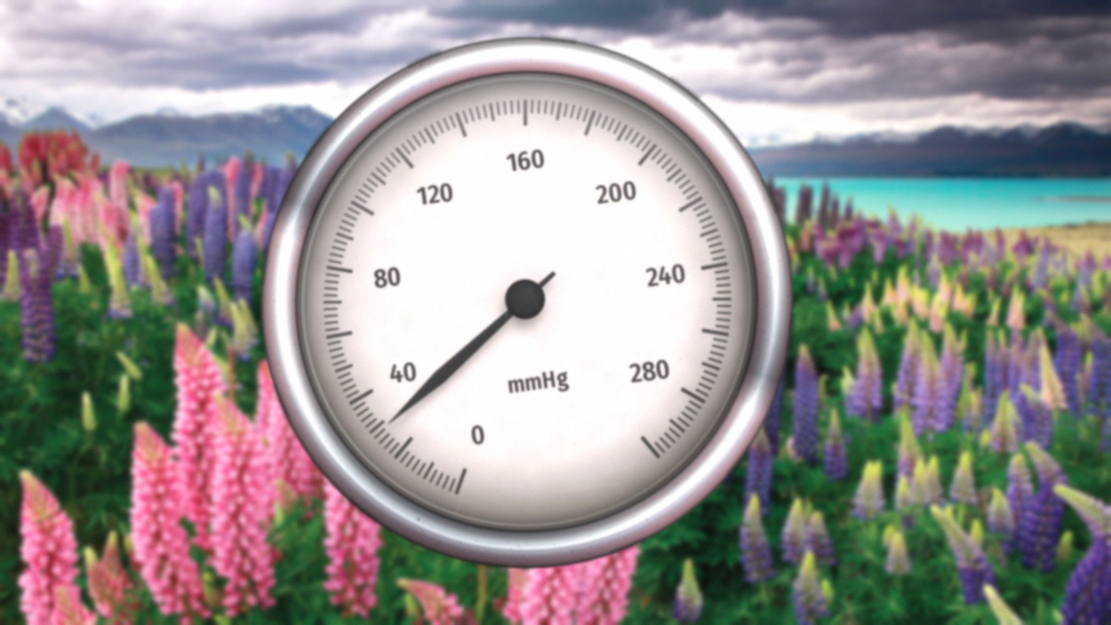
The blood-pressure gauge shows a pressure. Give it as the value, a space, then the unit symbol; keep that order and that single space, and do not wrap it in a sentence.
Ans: 28 mmHg
